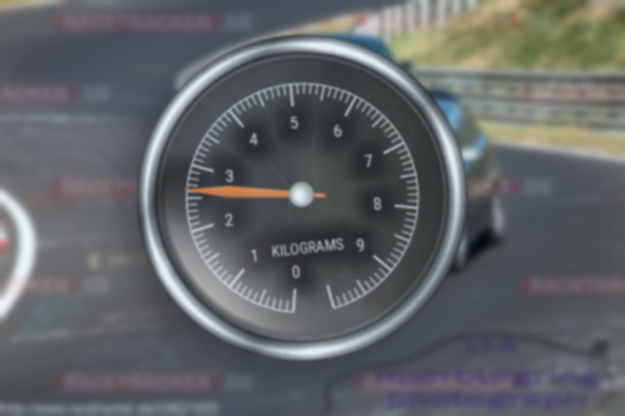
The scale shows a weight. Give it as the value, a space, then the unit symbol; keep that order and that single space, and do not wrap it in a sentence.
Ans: 2.6 kg
